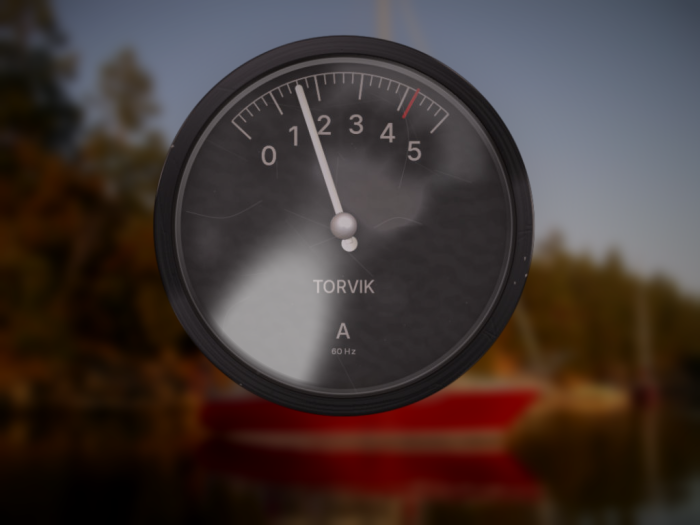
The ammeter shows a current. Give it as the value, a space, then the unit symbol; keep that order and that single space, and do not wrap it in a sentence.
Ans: 1.6 A
